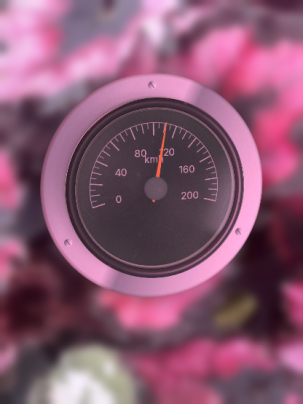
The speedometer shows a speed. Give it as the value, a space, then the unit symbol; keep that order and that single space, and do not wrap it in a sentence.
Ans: 110 km/h
